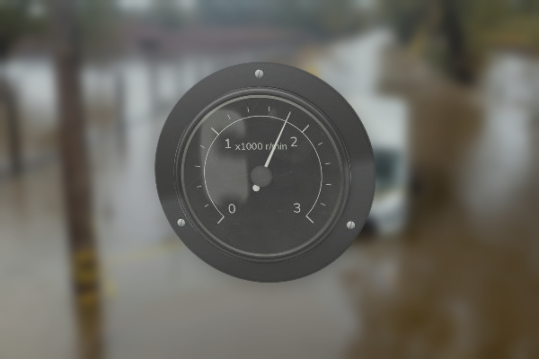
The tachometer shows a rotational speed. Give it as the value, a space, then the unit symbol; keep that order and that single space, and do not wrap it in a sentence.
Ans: 1800 rpm
